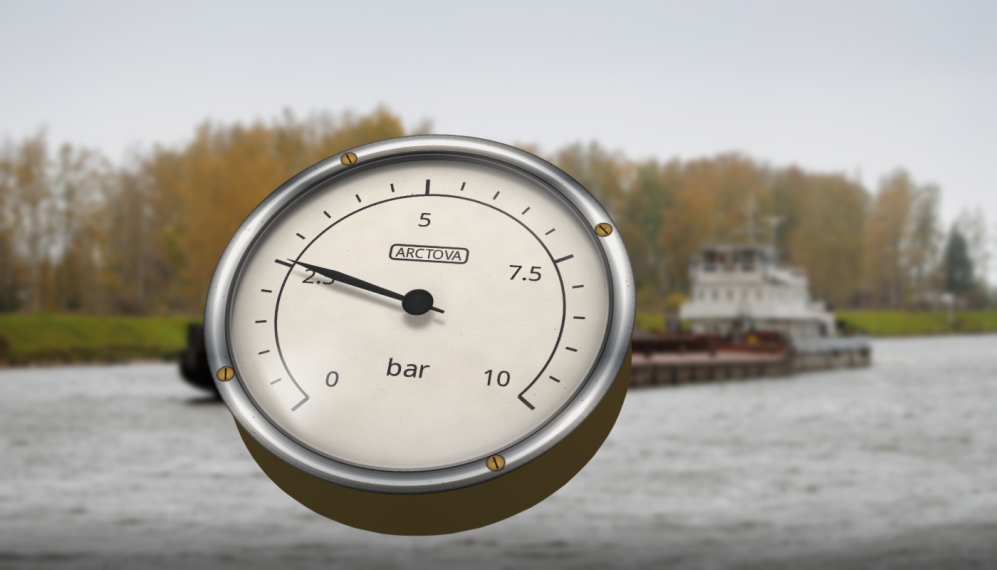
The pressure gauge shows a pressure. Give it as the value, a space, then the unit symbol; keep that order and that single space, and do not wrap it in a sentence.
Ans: 2.5 bar
